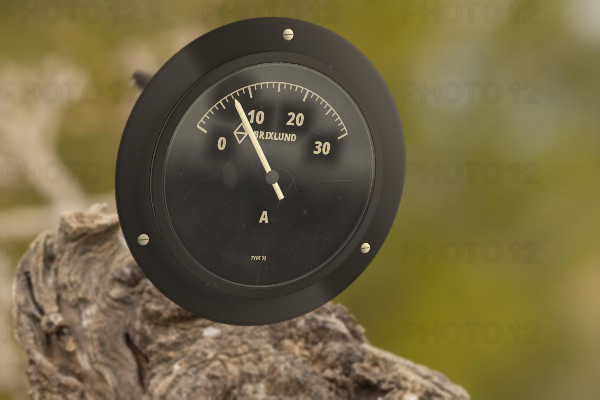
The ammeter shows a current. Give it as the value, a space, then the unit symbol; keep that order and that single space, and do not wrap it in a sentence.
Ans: 7 A
